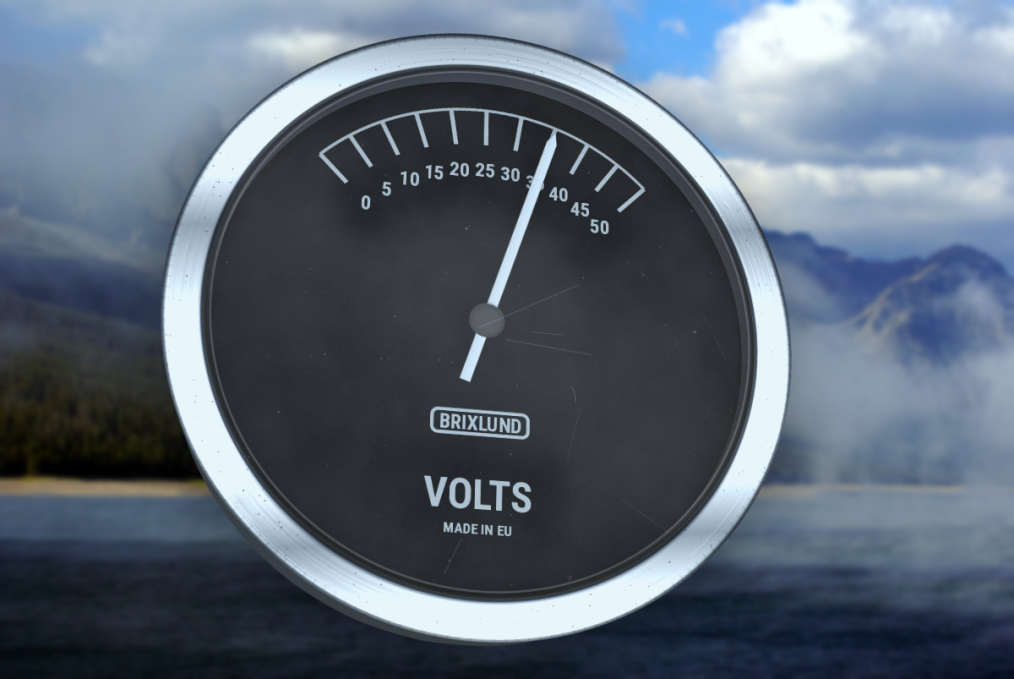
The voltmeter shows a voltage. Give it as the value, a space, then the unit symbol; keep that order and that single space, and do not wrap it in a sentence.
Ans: 35 V
